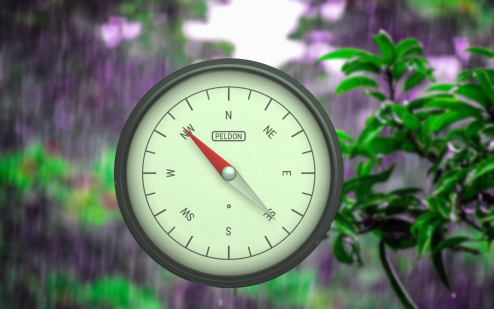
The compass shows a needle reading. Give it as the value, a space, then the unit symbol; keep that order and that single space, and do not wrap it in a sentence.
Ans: 315 °
